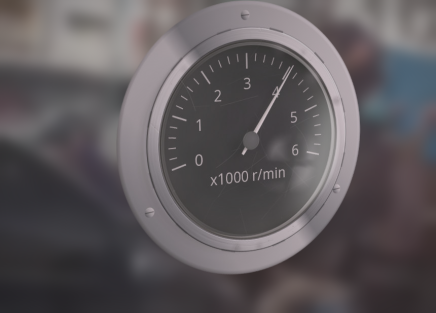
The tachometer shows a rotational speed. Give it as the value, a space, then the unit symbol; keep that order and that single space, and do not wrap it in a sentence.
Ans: 4000 rpm
